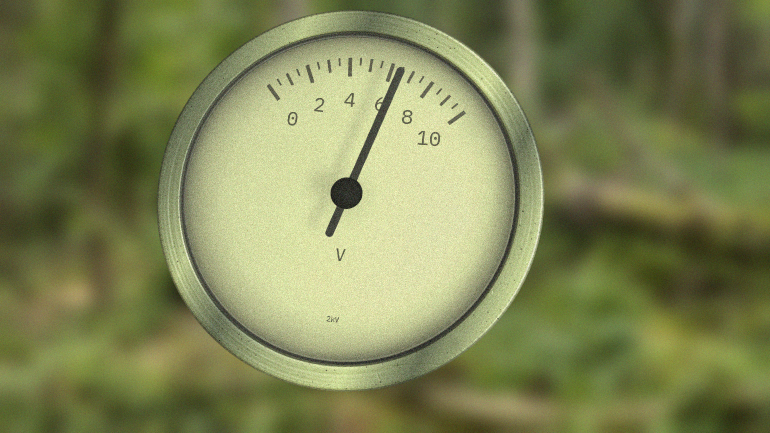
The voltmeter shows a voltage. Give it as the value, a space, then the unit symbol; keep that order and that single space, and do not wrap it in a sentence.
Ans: 6.5 V
